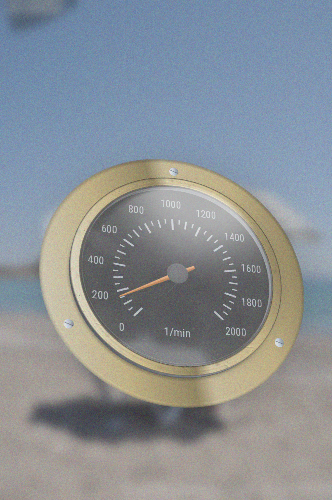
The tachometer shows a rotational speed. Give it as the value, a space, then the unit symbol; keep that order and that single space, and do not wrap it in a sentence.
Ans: 150 rpm
